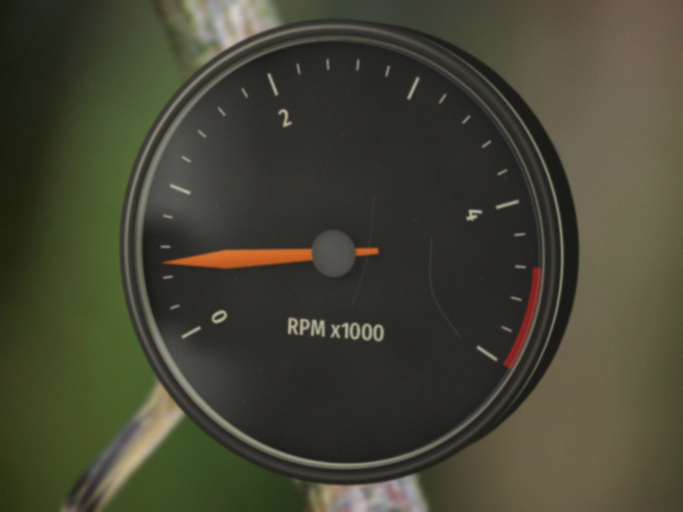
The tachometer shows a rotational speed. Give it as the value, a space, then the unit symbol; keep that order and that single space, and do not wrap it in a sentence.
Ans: 500 rpm
